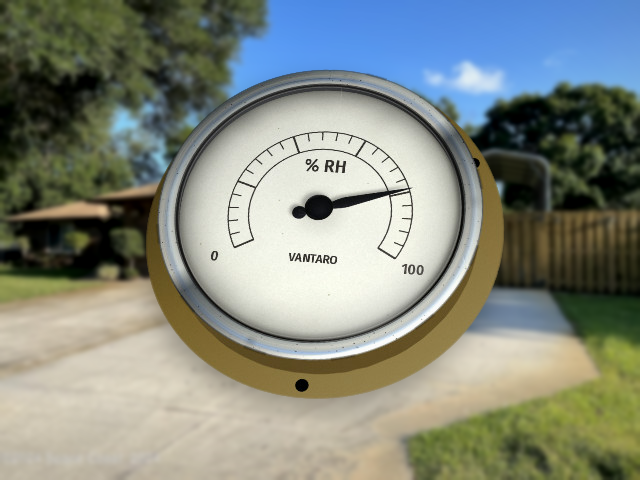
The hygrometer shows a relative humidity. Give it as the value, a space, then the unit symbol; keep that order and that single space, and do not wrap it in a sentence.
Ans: 80 %
